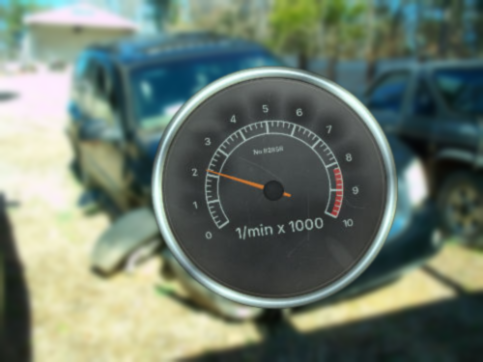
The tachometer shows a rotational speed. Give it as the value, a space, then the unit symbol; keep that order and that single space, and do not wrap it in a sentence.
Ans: 2200 rpm
